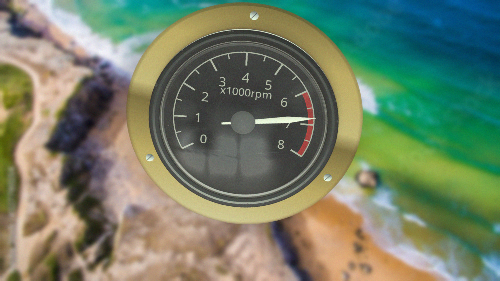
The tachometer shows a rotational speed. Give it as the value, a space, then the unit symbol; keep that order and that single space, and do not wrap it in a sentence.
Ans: 6750 rpm
